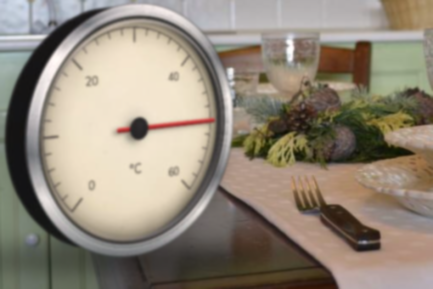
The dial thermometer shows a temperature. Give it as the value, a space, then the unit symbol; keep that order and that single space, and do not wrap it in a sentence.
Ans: 50 °C
